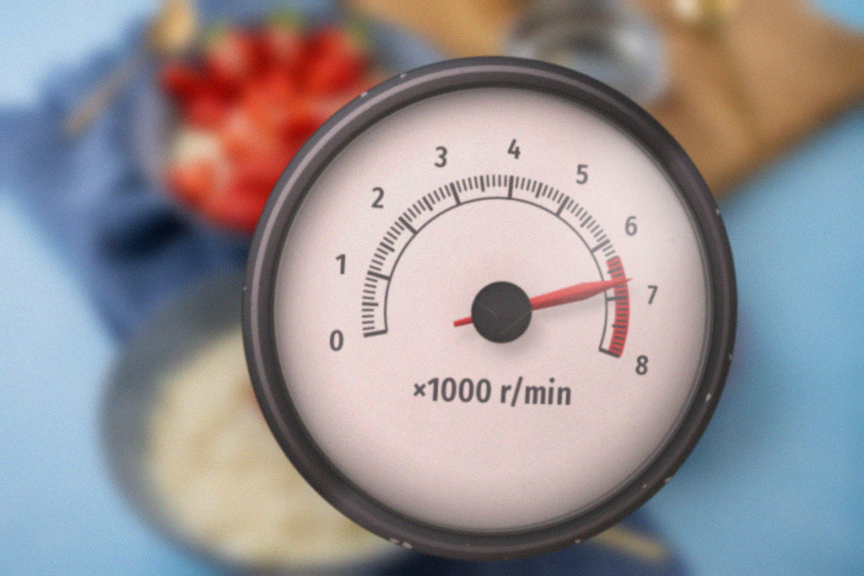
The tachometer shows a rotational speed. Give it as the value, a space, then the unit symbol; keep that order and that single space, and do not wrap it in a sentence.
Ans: 6700 rpm
